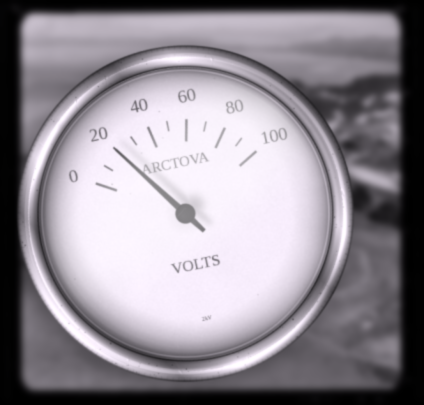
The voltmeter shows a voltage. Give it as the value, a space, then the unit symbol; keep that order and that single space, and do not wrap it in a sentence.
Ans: 20 V
